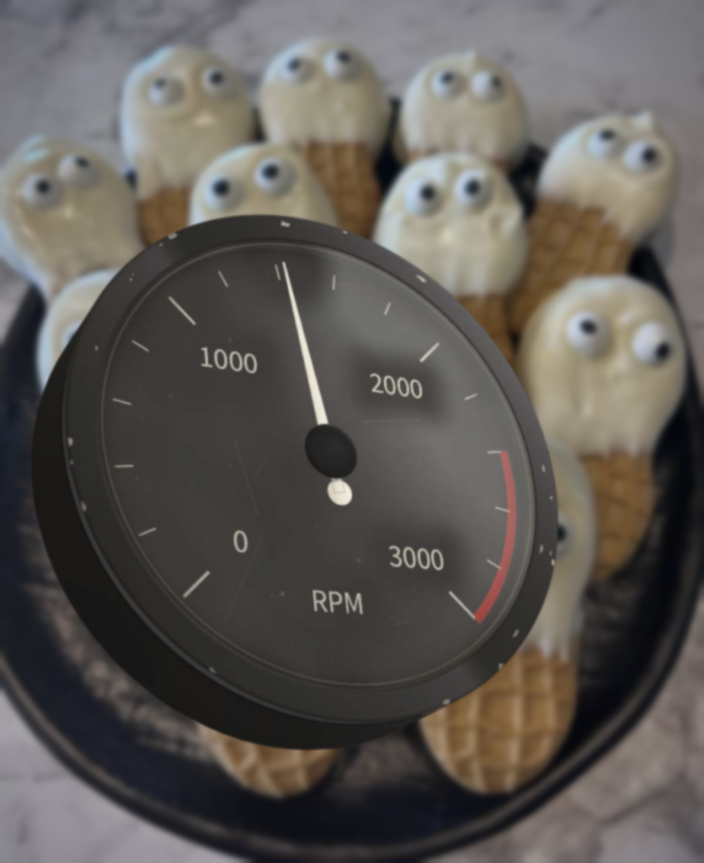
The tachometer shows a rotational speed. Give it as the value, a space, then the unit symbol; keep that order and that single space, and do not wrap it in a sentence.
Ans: 1400 rpm
